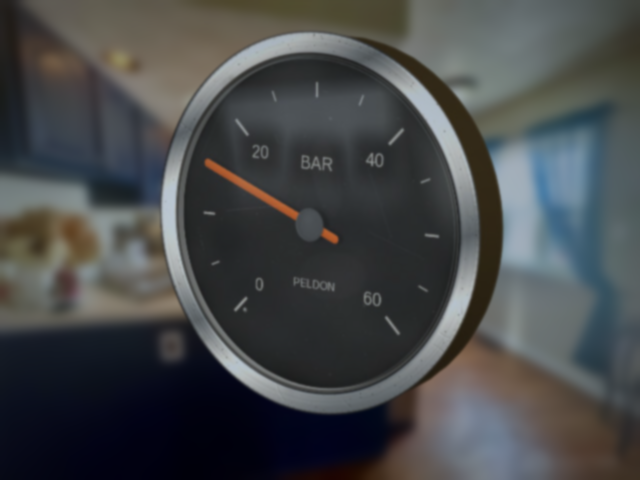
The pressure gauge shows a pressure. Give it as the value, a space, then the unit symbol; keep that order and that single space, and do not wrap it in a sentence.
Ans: 15 bar
